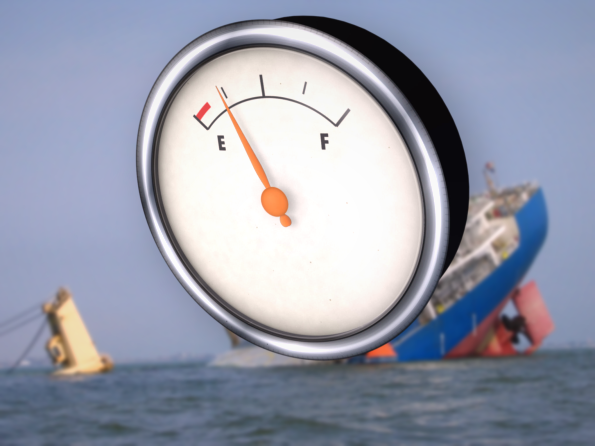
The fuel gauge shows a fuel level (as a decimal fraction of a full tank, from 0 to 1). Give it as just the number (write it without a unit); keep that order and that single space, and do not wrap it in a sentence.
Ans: 0.25
